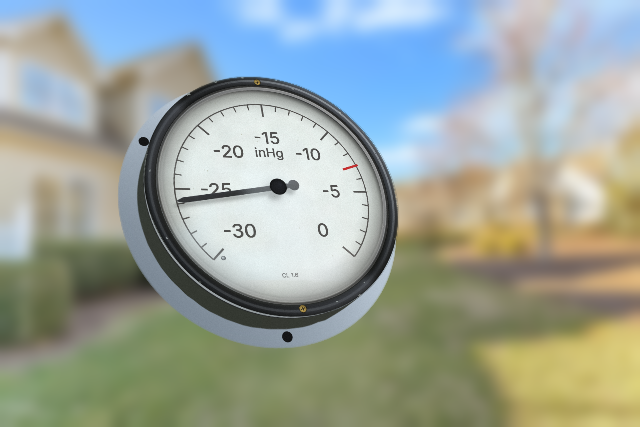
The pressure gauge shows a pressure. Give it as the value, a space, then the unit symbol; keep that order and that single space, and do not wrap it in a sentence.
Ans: -26 inHg
